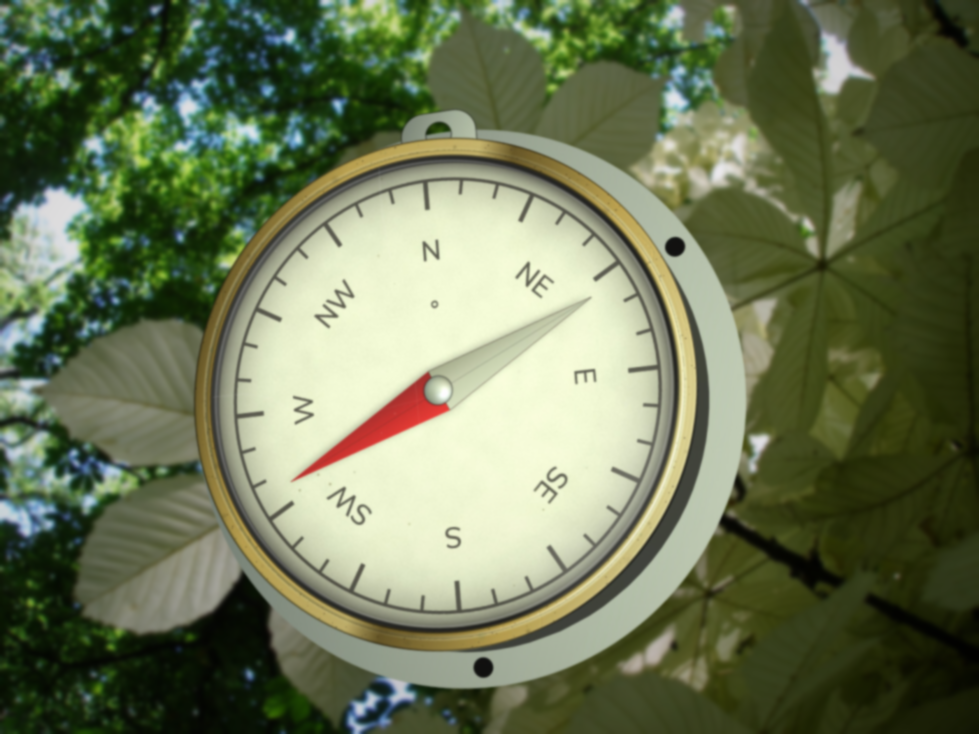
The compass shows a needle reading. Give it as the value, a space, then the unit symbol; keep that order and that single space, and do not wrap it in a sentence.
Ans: 245 °
